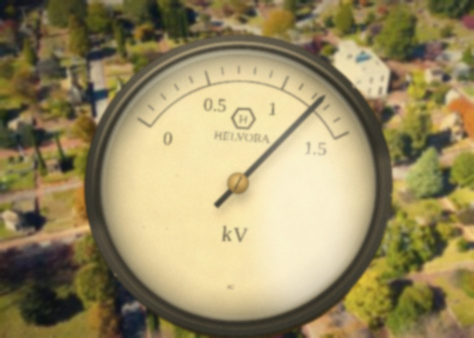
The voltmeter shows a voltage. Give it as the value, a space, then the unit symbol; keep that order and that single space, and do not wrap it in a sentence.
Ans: 1.25 kV
